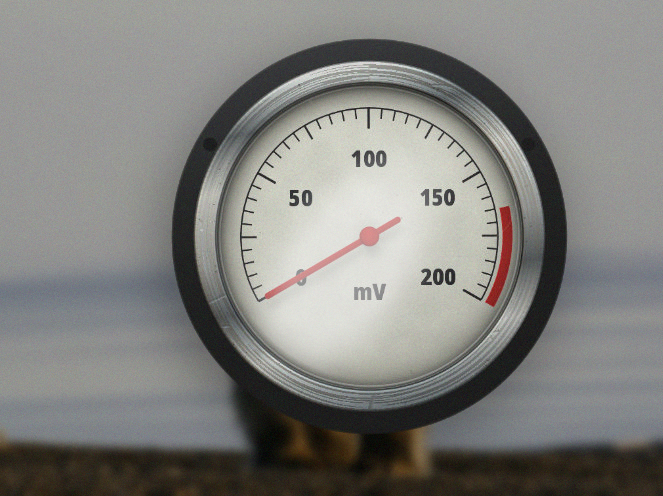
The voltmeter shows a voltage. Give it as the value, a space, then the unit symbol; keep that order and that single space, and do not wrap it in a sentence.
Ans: 0 mV
